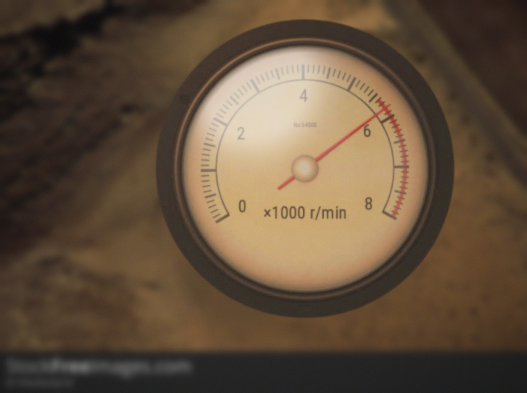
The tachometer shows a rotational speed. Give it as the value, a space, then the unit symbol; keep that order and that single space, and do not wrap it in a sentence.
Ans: 5800 rpm
